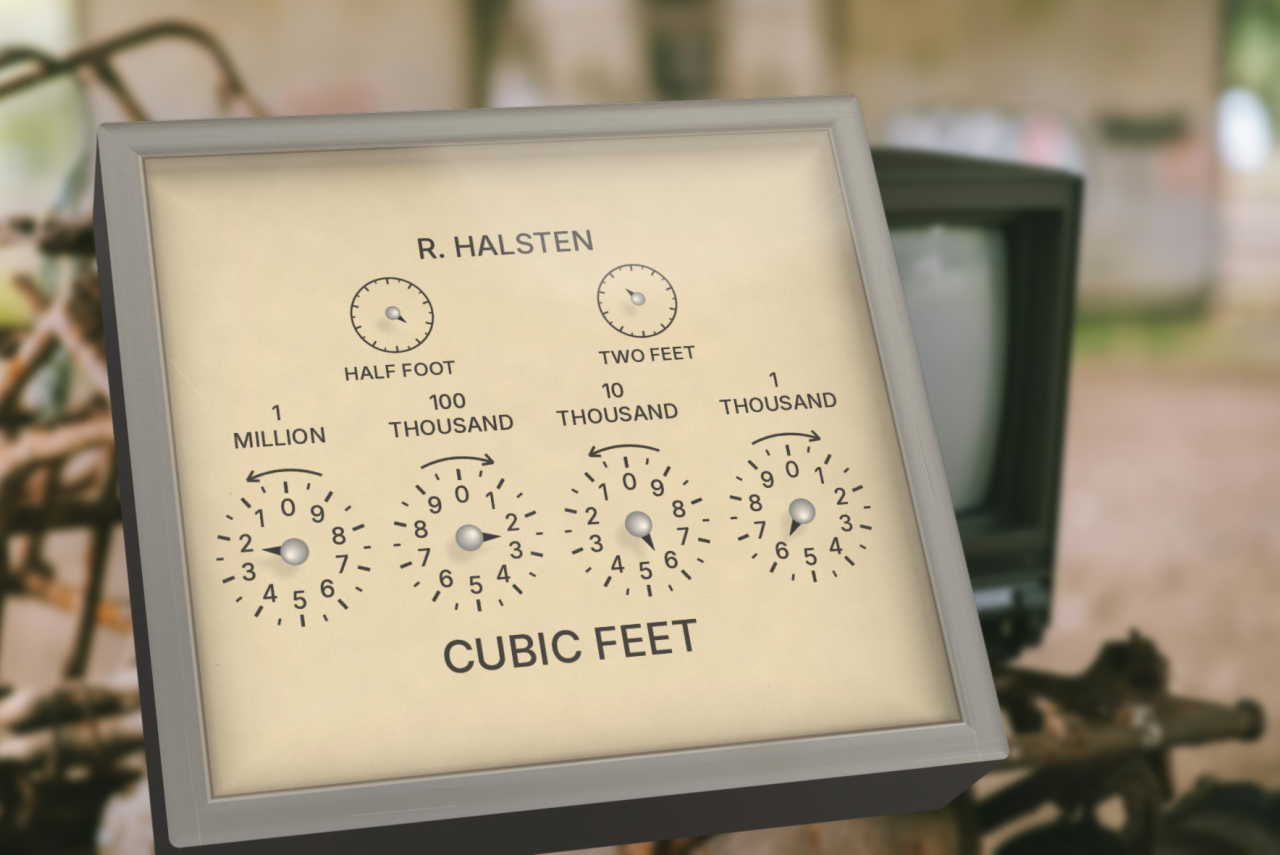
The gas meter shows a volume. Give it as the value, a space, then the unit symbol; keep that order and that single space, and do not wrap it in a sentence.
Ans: 225600 ft³
